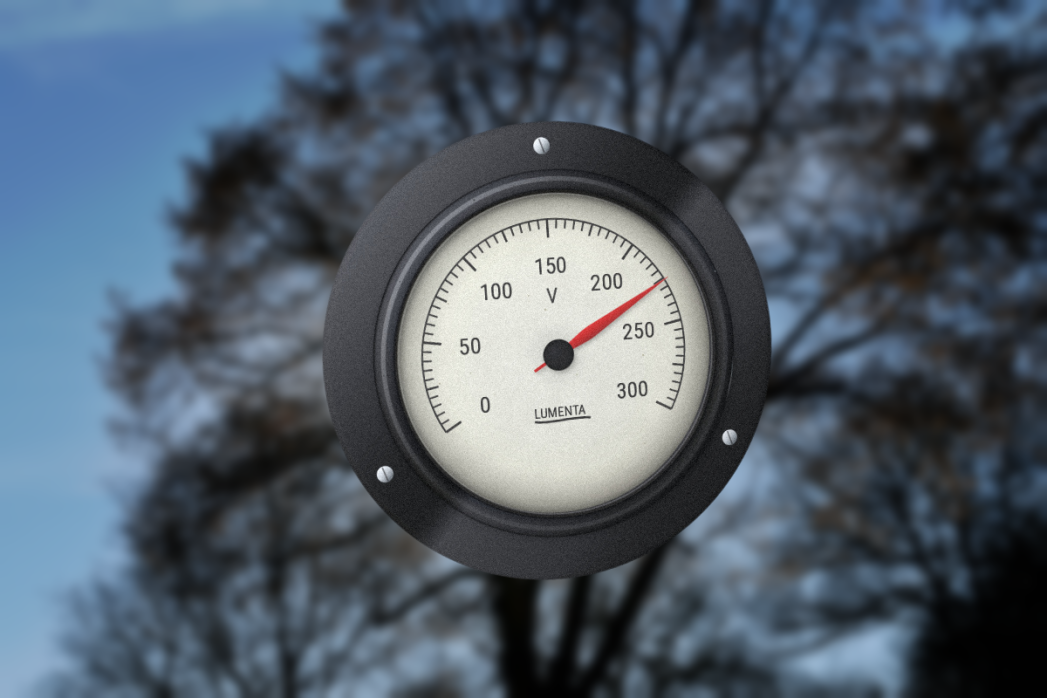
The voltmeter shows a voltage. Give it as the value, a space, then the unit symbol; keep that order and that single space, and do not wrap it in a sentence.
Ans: 225 V
